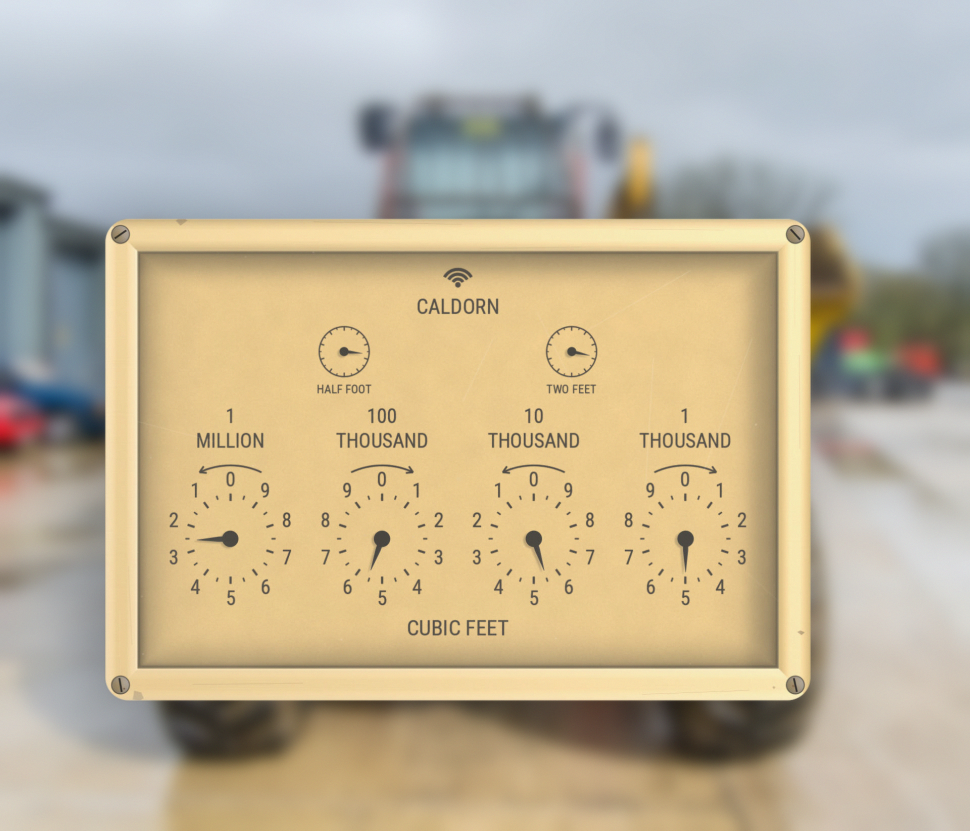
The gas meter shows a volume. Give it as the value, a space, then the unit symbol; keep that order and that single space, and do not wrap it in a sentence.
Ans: 255500 ft³
